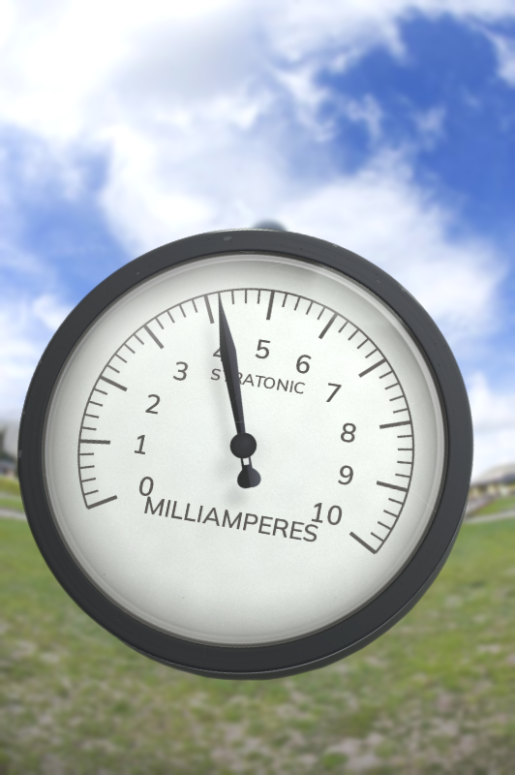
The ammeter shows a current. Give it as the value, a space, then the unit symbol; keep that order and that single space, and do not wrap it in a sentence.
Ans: 4.2 mA
